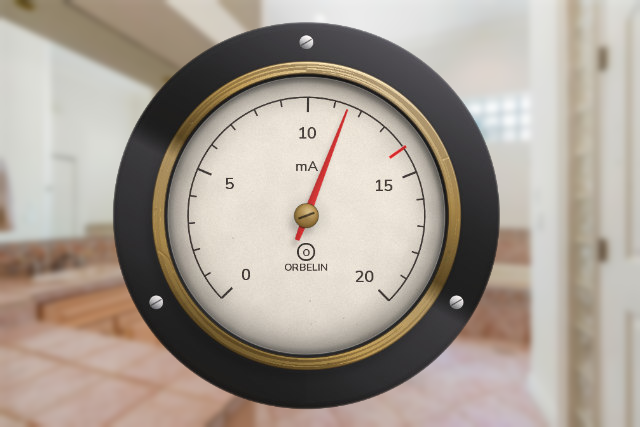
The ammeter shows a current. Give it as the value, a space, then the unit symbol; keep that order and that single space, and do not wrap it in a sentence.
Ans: 11.5 mA
